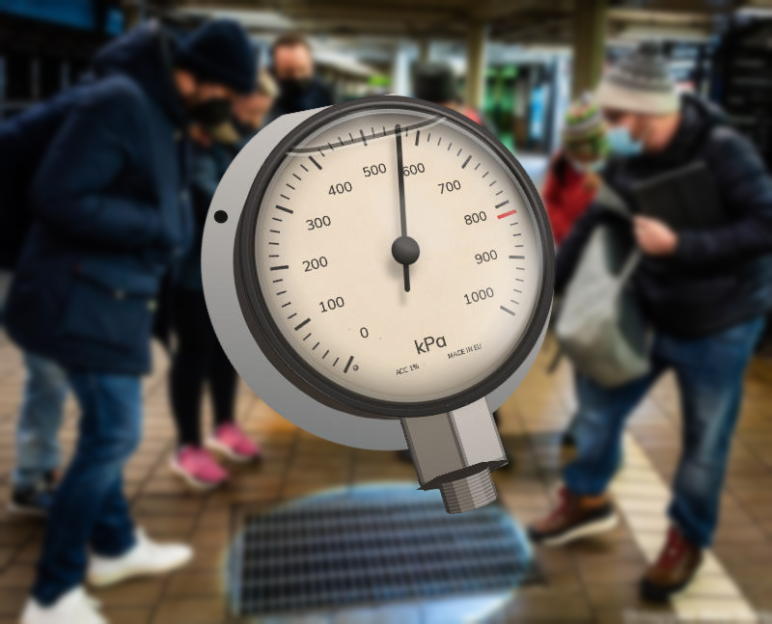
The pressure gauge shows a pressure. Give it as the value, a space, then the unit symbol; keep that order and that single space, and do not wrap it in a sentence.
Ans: 560 kPa
